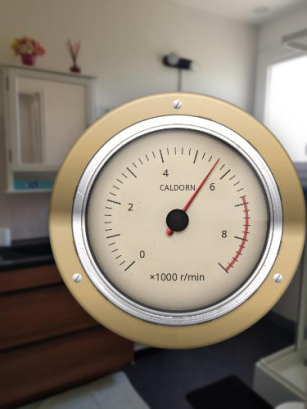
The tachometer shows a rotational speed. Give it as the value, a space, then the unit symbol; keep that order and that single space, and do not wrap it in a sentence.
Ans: 5600 rpm
